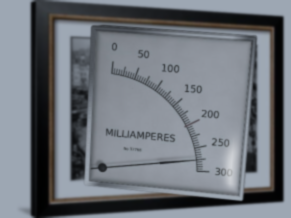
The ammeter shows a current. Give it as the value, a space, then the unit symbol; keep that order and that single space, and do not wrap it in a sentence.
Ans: 275 mA
